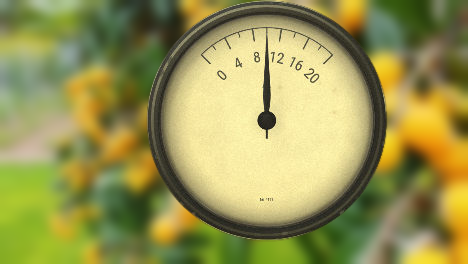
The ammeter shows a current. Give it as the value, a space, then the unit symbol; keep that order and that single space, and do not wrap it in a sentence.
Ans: 10 A
